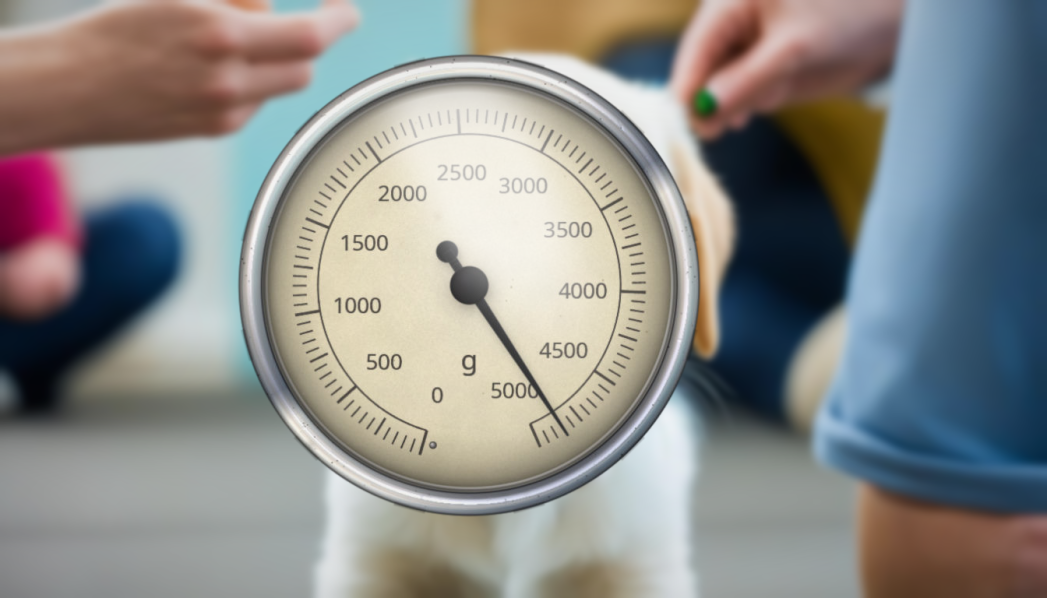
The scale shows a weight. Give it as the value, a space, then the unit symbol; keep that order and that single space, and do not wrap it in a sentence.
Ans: 4850 g
